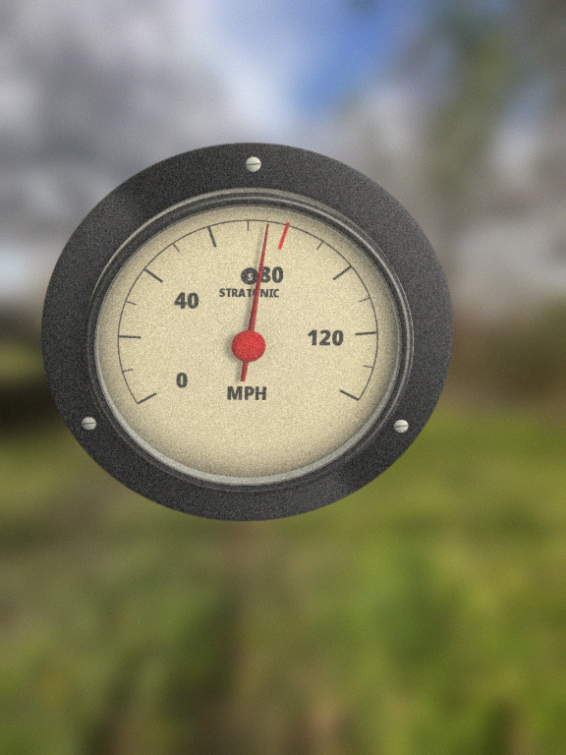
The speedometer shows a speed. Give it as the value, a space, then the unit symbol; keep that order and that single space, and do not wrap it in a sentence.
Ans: 75 mph
